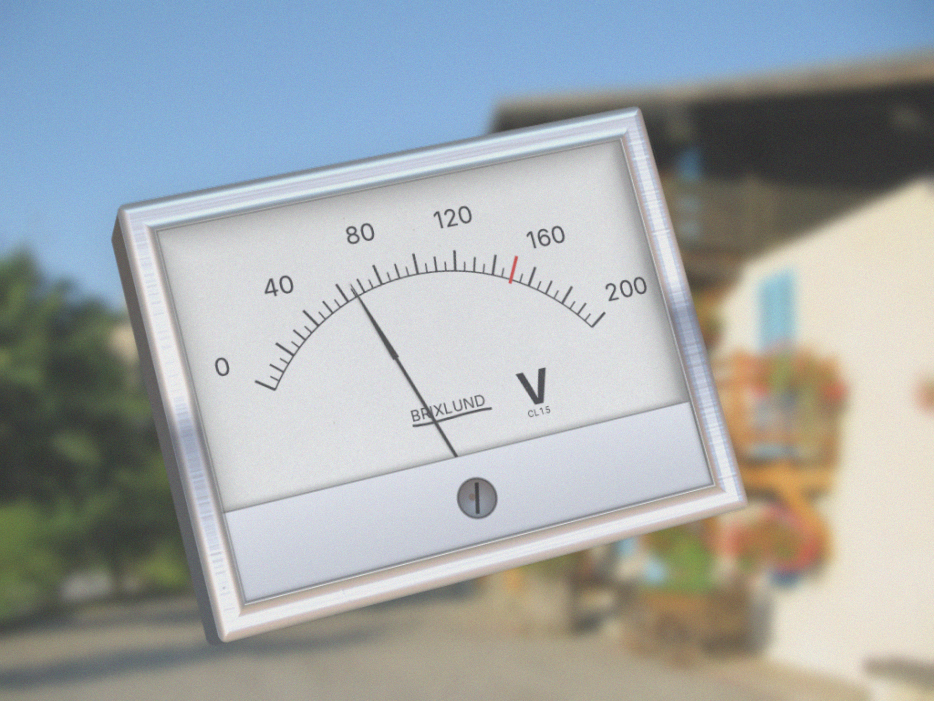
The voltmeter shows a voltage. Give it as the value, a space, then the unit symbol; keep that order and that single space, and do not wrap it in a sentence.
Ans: 65 V
